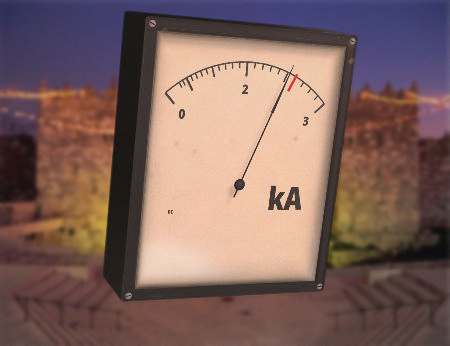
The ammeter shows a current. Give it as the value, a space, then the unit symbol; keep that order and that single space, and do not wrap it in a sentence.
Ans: 2.5 kA
